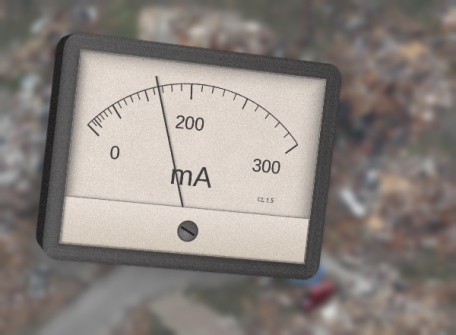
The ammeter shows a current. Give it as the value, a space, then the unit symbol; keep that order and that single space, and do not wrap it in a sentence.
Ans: 165 mA
